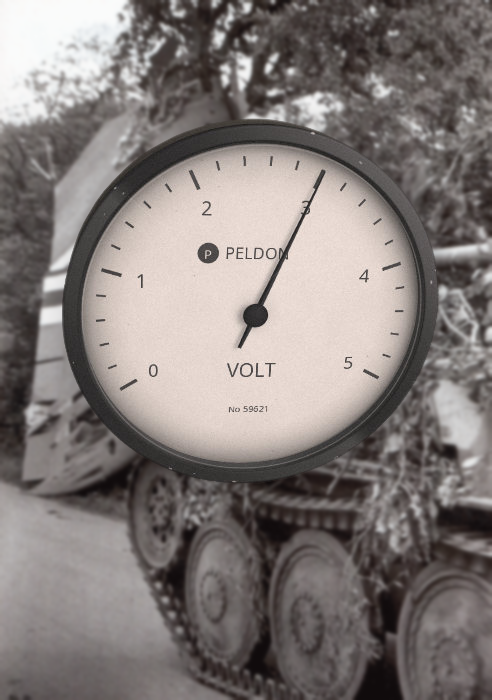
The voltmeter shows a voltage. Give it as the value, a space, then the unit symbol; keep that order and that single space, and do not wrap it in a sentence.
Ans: 3 V
